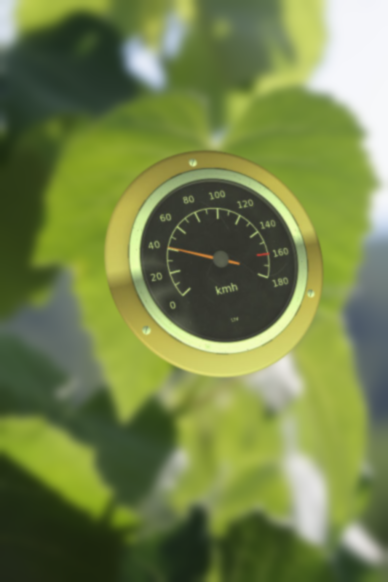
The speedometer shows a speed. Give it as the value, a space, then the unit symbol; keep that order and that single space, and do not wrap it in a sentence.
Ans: 40 km/h
